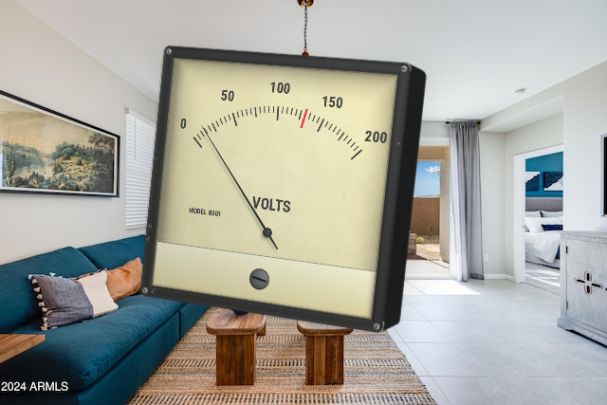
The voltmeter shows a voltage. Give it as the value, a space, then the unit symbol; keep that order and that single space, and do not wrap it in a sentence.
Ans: 15 V
